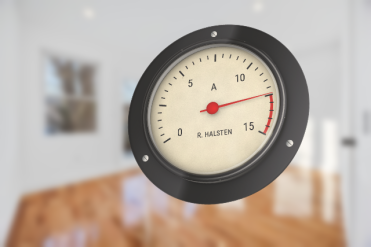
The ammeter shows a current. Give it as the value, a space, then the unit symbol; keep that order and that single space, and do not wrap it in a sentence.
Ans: 12.5 A
